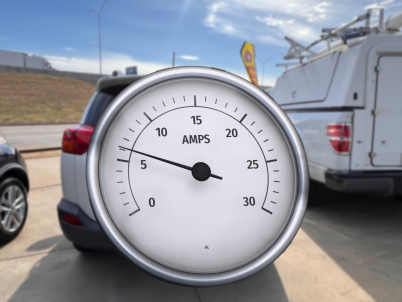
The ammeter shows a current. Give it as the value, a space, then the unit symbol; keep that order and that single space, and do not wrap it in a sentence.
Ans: 6 A
